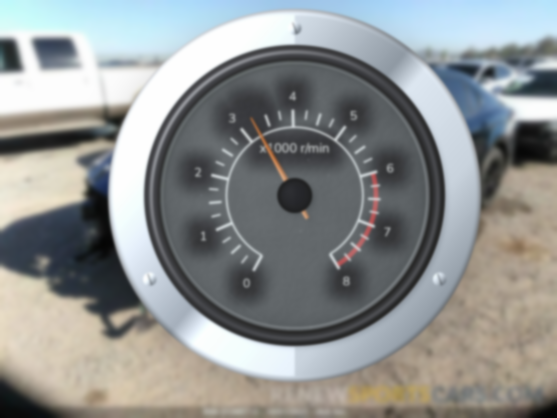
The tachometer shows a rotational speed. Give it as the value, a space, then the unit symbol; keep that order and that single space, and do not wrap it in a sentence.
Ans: 3250 rpm
